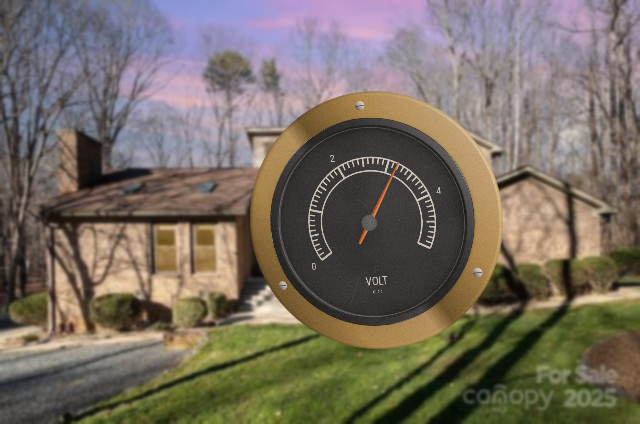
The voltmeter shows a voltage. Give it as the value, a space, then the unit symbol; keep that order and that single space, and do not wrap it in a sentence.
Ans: 3.2 V
